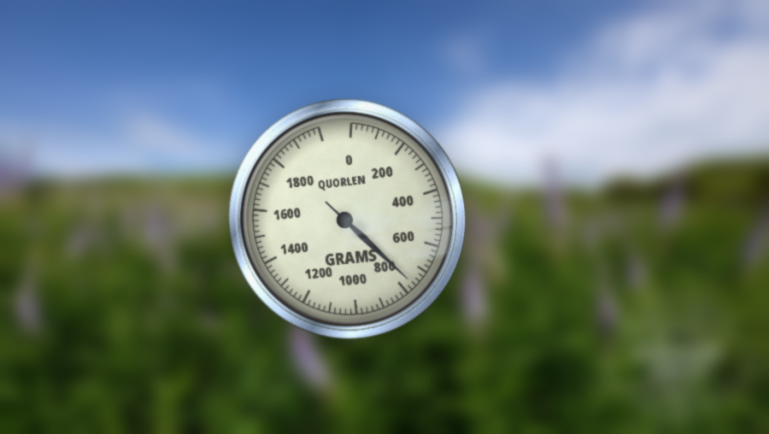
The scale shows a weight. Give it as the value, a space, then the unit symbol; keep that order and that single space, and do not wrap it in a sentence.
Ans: 760 g
